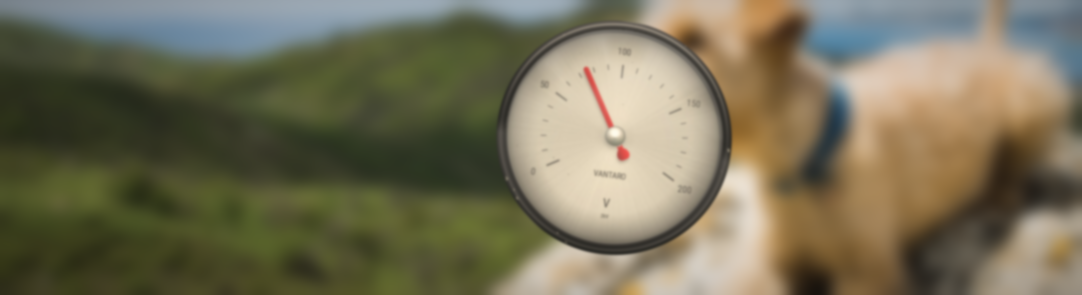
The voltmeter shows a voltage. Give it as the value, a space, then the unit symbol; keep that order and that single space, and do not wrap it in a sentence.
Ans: 75 V
